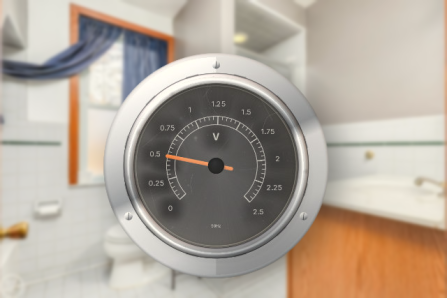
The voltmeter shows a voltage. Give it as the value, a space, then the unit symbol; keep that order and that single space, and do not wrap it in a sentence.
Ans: 0.5 V
